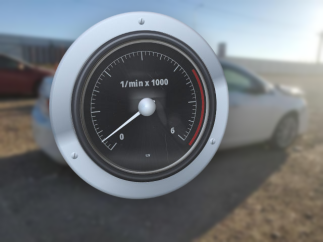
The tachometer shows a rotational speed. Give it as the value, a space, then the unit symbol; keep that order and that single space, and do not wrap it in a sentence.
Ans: 300 rpm
